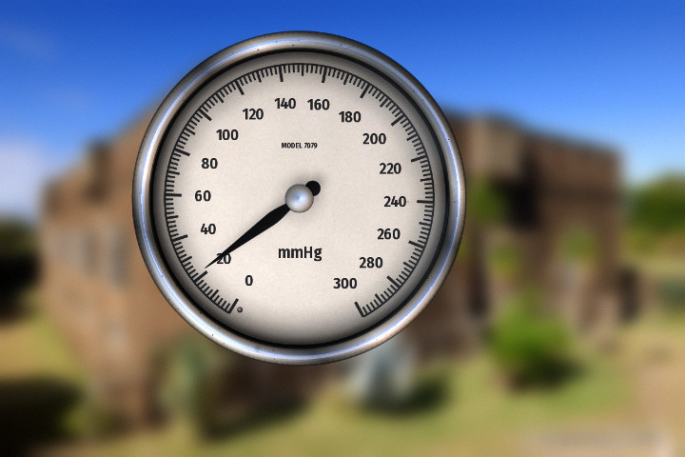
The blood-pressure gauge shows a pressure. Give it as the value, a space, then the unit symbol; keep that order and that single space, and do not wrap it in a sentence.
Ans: 22 mmHg
